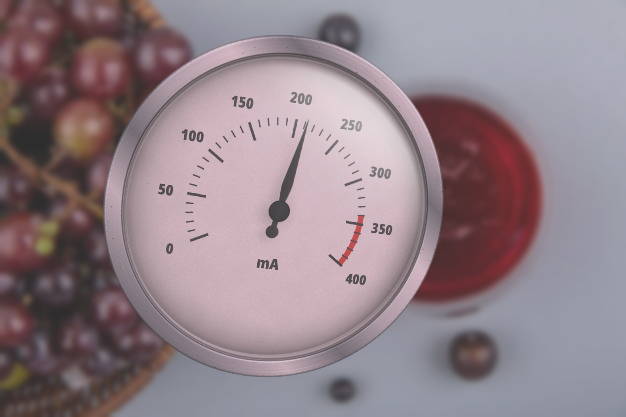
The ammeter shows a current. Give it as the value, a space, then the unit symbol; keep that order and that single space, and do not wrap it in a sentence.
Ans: 210 mA
